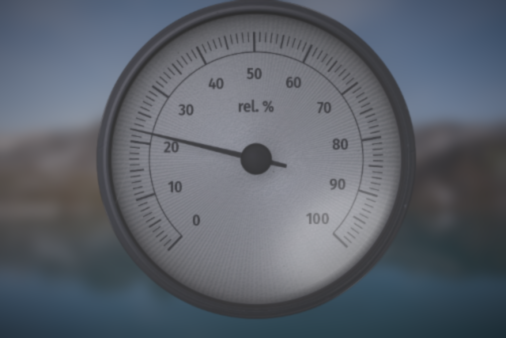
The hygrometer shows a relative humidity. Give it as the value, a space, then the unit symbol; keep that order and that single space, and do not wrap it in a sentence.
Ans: 22 %
